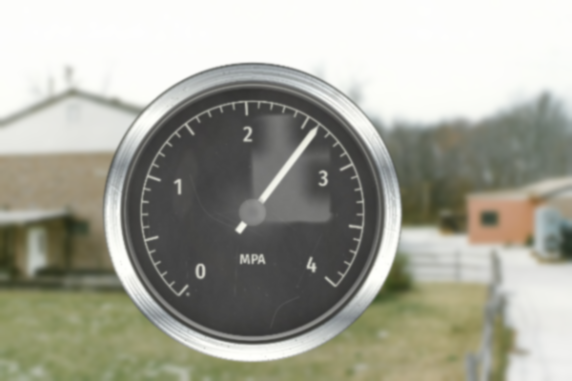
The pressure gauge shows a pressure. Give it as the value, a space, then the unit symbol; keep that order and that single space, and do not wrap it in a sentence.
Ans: 2.6 MPa
